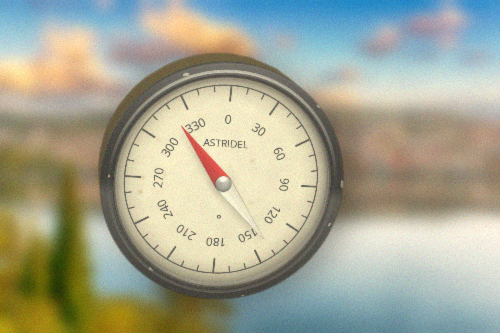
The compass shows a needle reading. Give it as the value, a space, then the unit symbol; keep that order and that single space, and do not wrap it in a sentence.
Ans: 320 °
